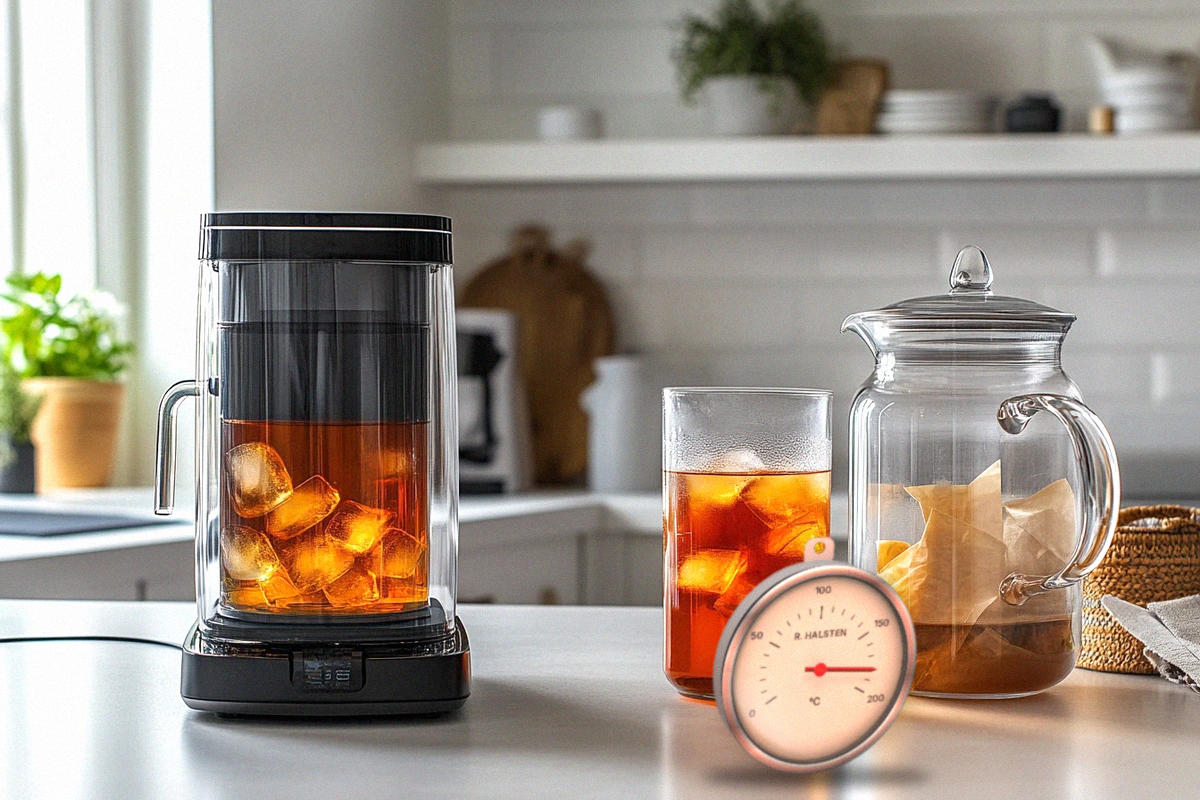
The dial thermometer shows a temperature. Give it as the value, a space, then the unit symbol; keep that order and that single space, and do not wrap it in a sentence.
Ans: 180 °C
